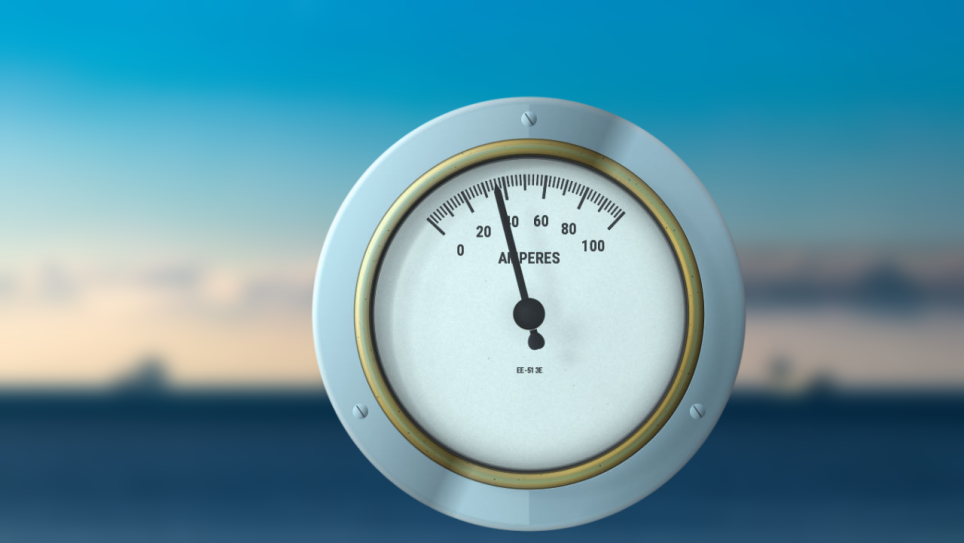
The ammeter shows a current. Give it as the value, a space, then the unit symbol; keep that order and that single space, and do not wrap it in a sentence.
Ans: 36 A
